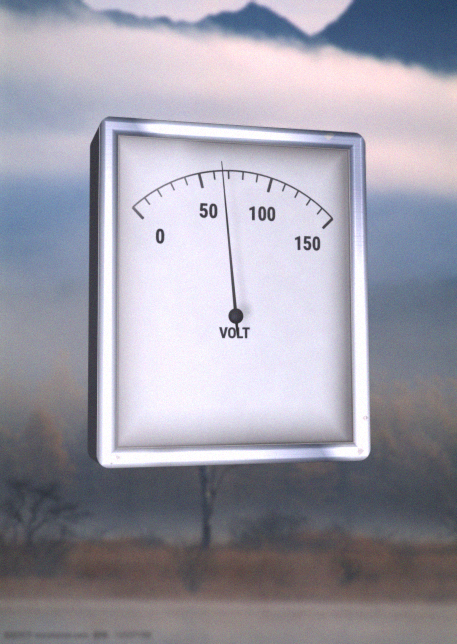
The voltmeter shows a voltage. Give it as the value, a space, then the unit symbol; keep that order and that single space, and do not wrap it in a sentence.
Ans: 65 V
